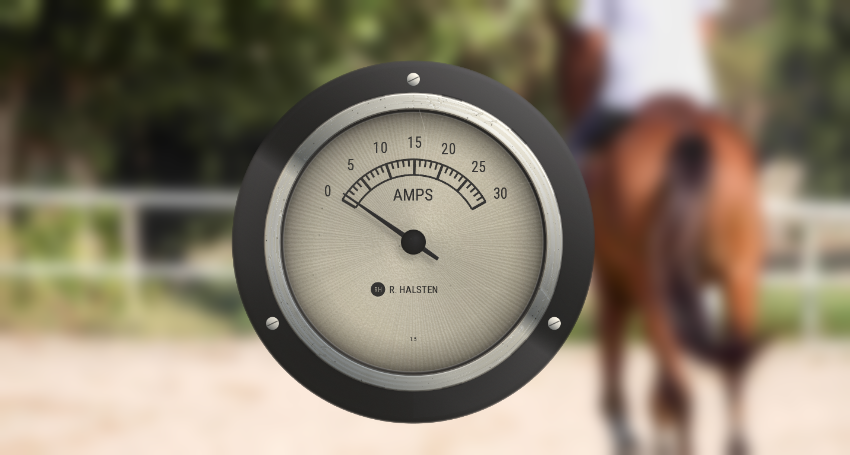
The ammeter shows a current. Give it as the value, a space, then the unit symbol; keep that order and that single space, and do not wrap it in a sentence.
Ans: 1 A
